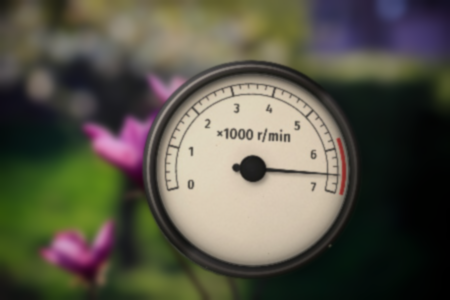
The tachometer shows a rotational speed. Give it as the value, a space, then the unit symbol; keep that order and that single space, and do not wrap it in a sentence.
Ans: 6600 rpm
